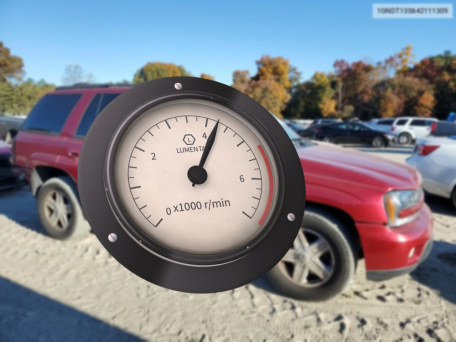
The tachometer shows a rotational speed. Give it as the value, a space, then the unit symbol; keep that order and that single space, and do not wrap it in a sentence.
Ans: 4250 rpm
